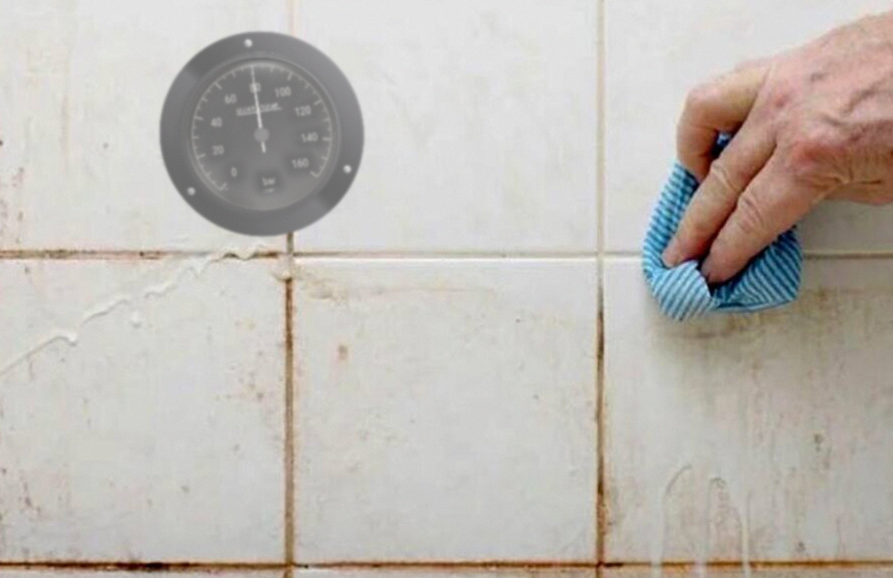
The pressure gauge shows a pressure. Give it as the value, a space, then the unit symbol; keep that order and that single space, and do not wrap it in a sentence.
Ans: 80 bar
